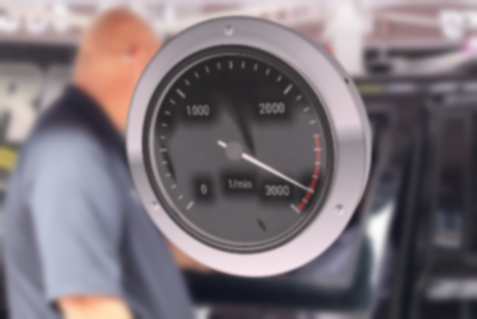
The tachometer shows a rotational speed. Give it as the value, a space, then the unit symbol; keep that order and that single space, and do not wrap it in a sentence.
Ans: 2800 rpm
